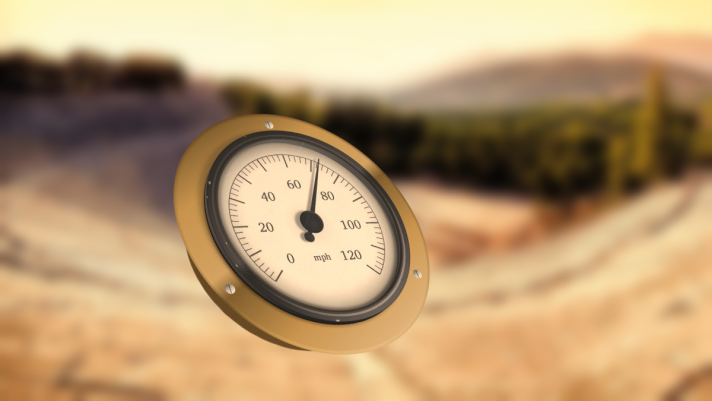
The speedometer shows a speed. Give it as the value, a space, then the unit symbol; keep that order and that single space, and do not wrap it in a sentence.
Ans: 72 mph
